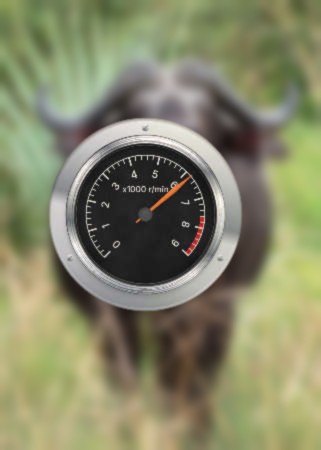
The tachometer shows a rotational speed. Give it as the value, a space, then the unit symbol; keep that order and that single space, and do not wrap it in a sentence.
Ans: 6200 rpm
